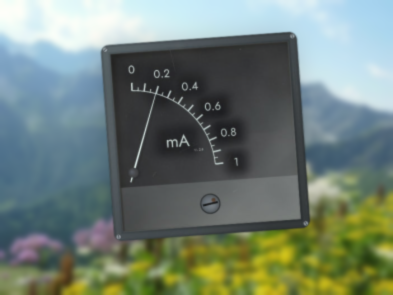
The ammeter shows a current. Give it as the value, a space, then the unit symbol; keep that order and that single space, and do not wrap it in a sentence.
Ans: 0.2 mA
